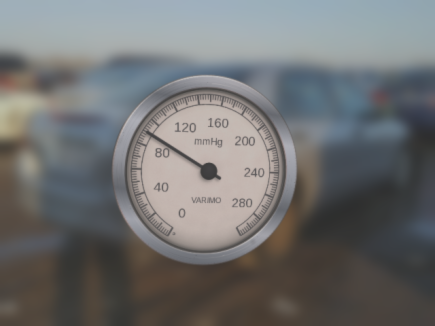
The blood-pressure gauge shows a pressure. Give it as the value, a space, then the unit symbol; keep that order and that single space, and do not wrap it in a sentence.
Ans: 90 mmHg
